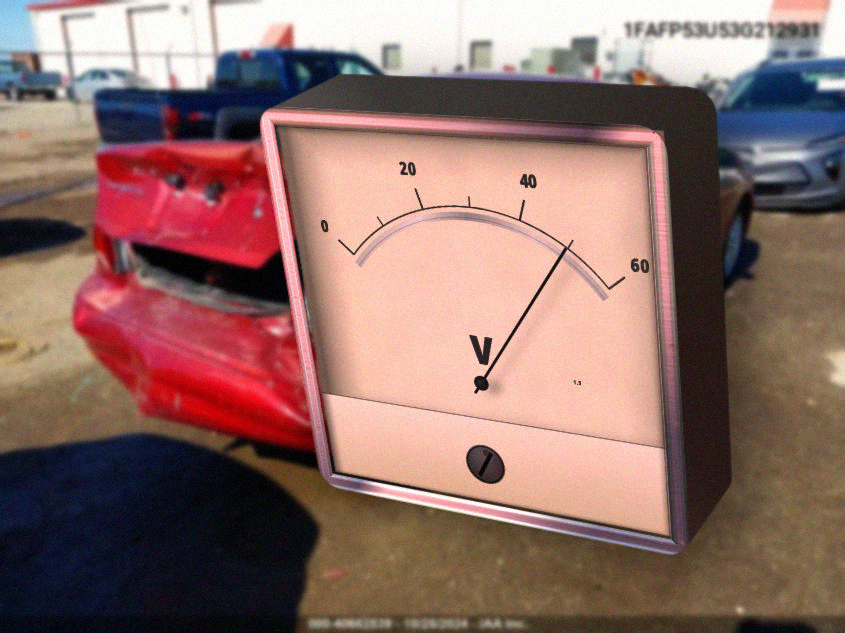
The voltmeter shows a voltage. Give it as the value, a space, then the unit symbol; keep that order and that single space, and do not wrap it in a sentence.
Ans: 50 V
